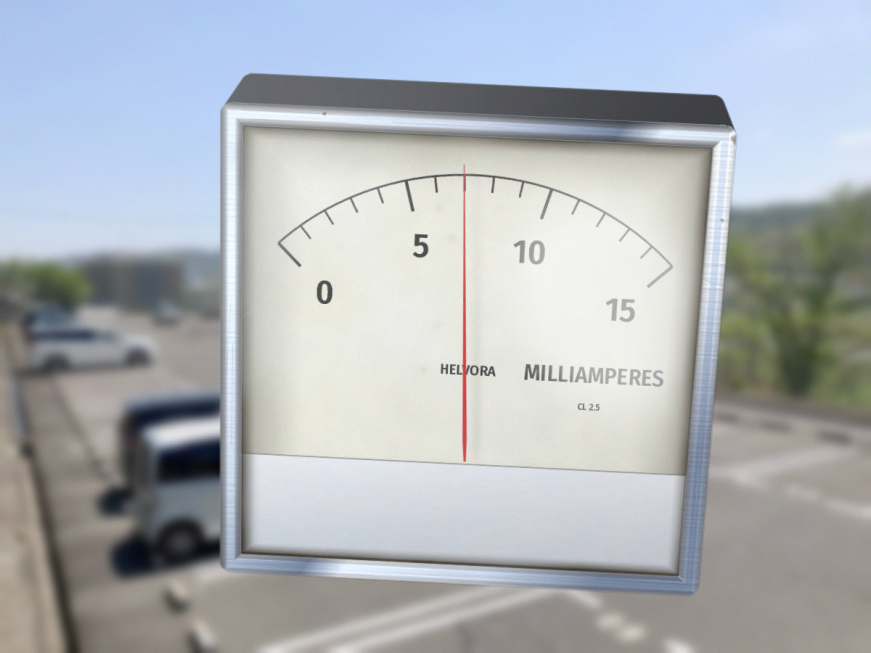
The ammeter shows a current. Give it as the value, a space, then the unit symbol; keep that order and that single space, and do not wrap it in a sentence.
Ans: 7 mA
